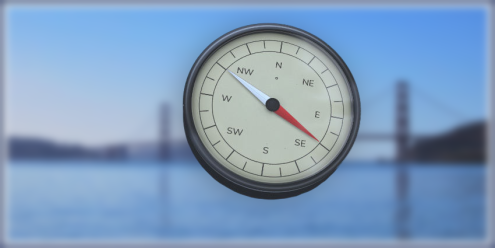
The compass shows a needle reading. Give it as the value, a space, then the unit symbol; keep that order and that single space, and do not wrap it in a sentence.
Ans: 120 °
